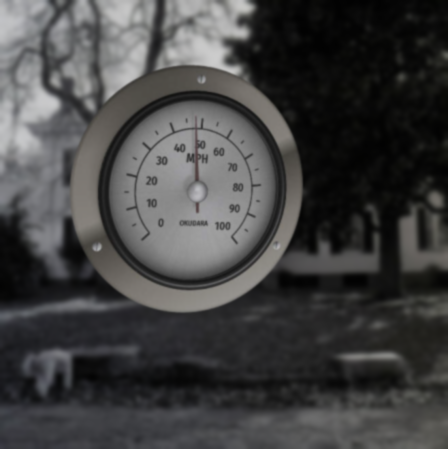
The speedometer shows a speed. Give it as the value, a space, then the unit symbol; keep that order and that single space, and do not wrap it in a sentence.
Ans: 47.5 mph
